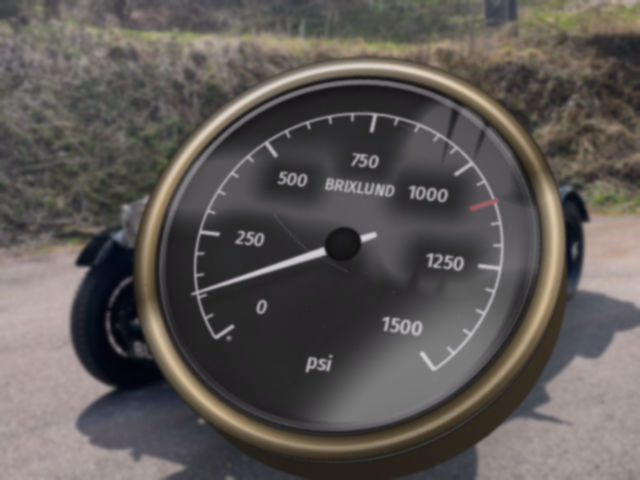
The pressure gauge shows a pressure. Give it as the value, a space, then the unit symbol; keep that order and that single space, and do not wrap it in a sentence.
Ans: 100 psi
